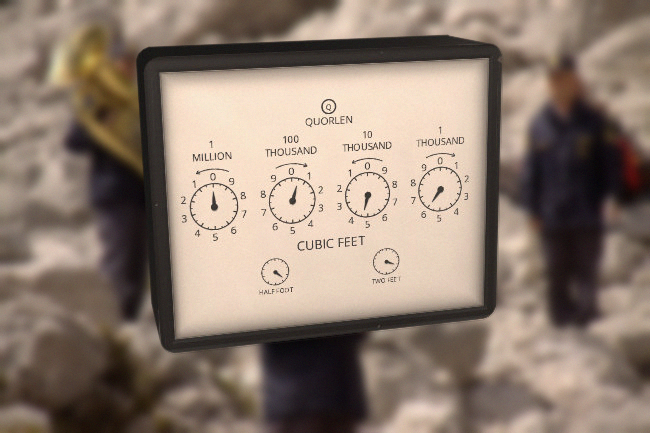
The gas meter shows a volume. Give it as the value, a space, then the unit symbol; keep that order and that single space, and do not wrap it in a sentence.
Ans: 4600 ft³
